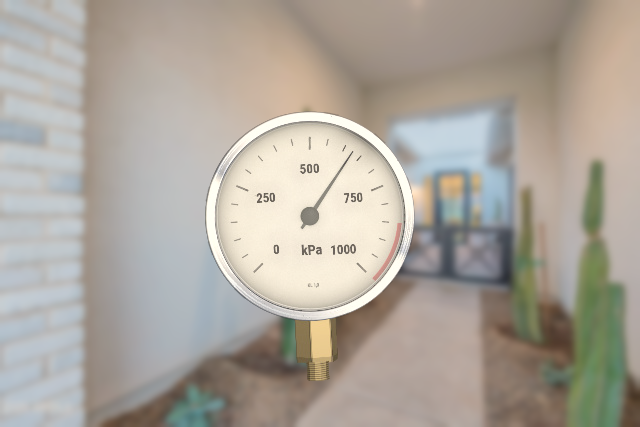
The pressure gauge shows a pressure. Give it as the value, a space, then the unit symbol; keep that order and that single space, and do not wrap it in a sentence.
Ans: 625 kPa
